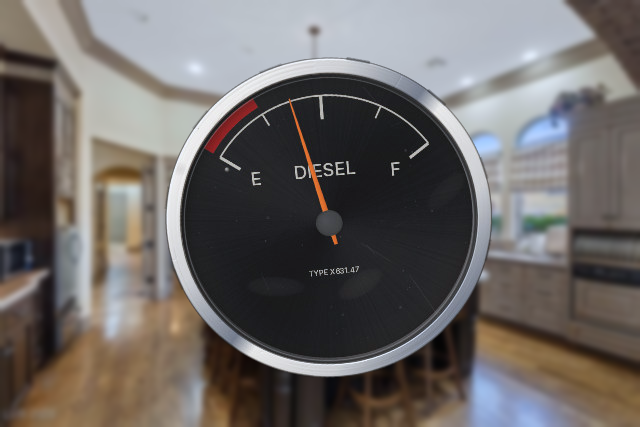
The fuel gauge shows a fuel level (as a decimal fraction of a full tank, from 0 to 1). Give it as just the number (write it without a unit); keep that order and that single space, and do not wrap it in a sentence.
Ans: 0.375
